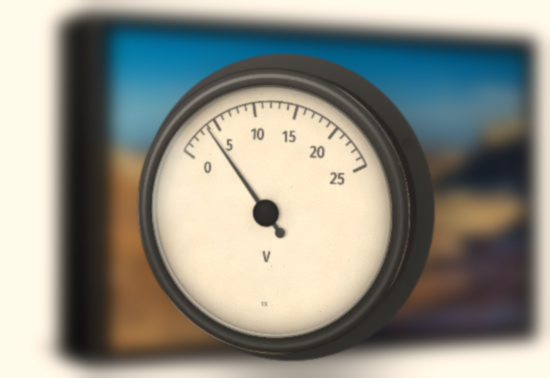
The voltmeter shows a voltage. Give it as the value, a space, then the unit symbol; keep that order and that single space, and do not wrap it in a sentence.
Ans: 4 V
